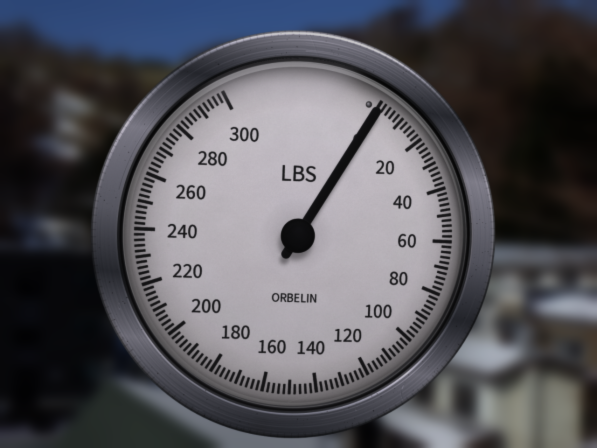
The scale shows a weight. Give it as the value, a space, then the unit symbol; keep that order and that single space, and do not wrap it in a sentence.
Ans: 0 lb
